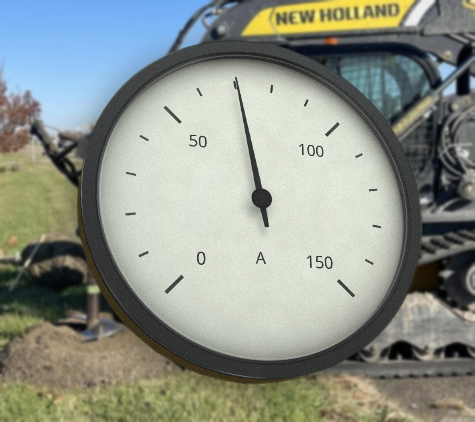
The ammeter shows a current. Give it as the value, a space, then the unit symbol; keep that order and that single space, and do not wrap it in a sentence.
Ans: 70 A
